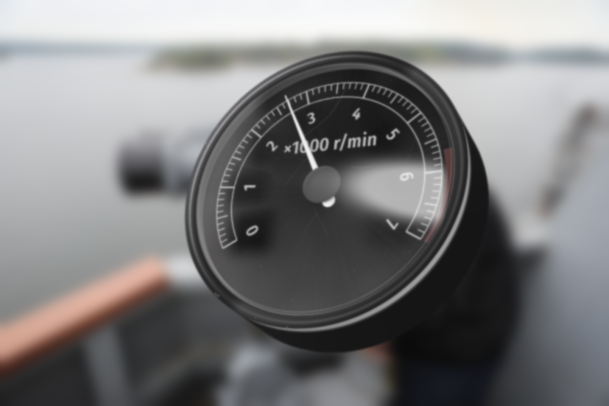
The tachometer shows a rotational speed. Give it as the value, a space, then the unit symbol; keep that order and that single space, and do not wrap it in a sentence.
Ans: 2700 rpm
